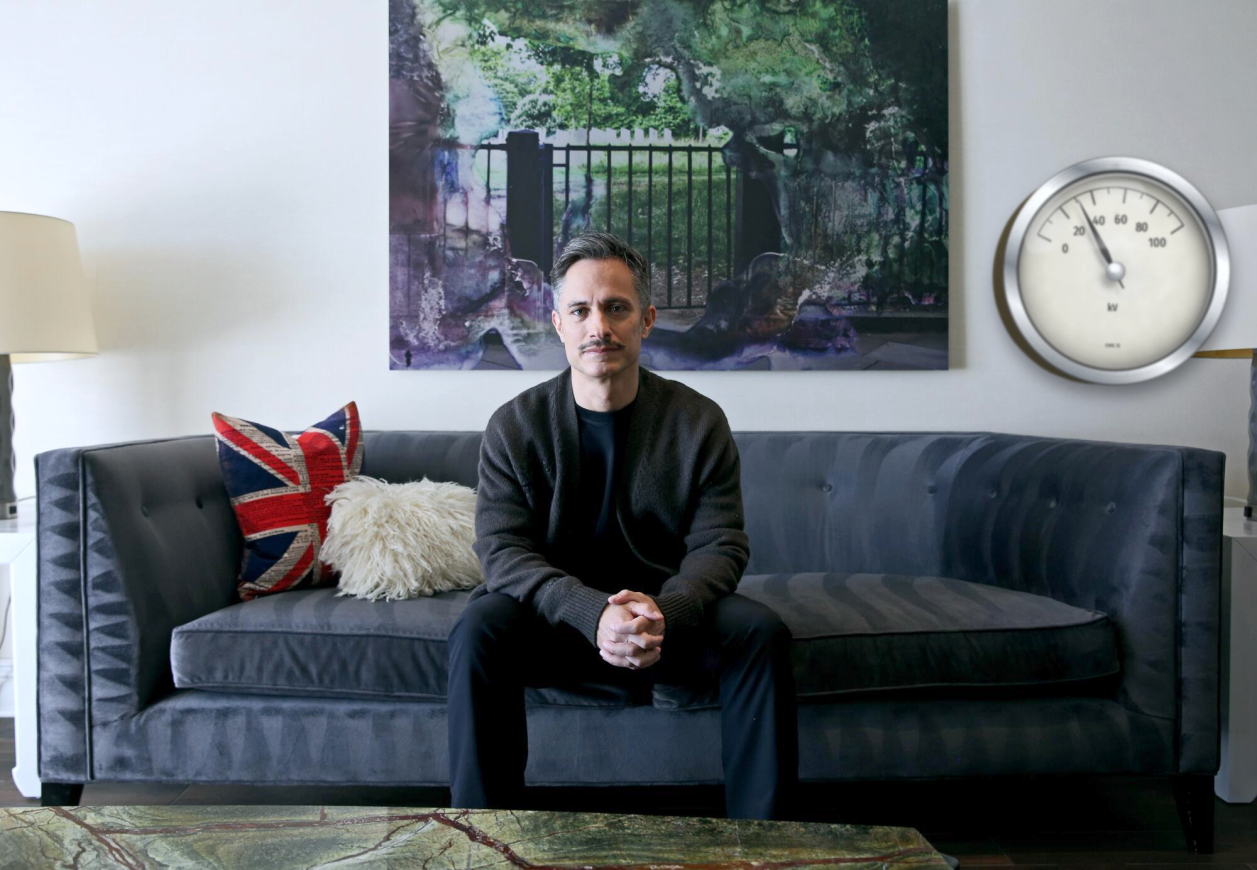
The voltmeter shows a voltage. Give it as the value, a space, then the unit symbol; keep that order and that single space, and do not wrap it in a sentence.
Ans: 30 kV
